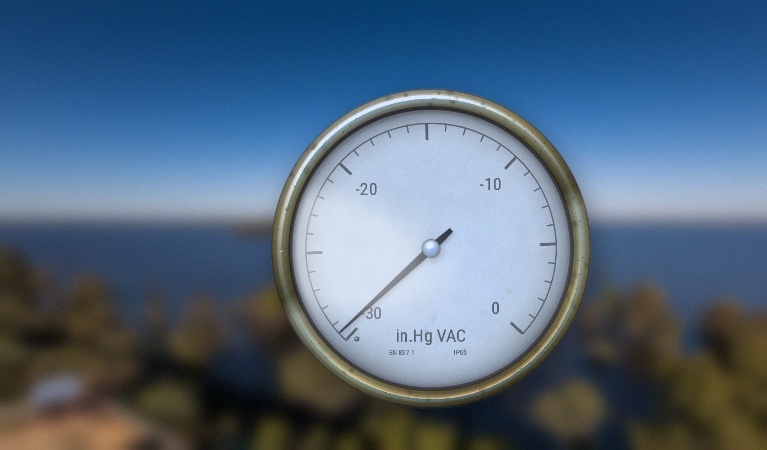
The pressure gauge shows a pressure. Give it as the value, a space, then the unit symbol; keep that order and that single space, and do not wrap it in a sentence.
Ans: -29.5 inHg
